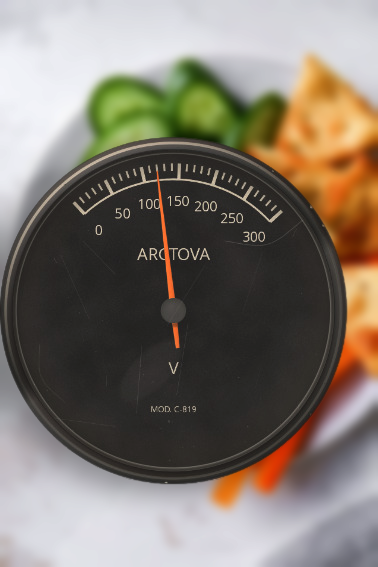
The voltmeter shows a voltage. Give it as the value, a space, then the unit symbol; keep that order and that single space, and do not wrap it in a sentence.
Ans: 120 V
